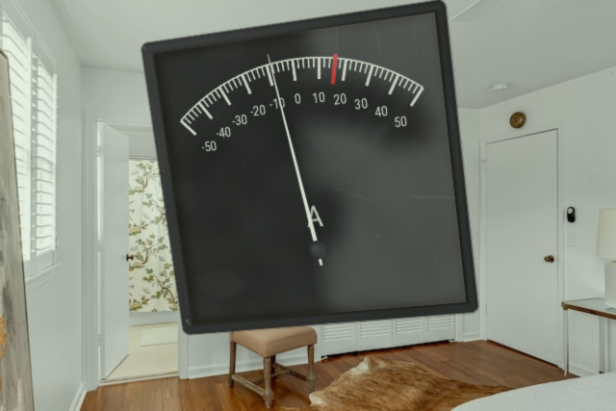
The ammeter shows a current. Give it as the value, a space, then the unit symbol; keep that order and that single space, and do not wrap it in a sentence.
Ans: -8 A
